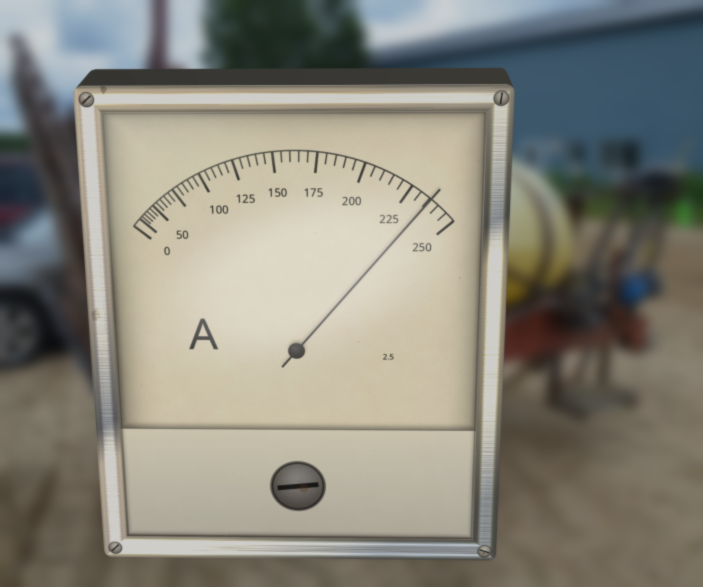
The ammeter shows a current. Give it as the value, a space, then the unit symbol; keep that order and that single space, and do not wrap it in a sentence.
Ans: 235 A
